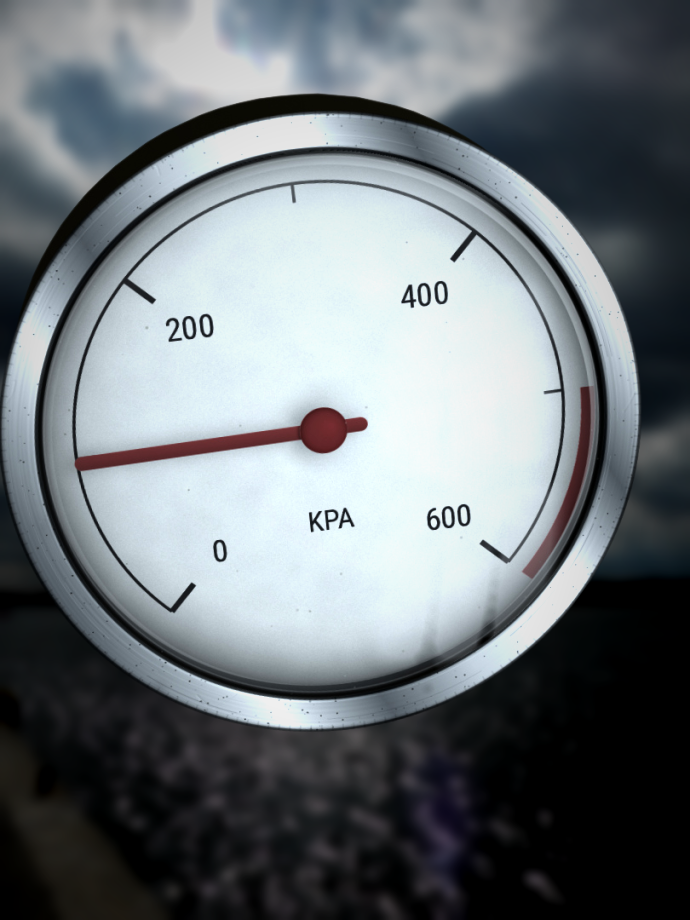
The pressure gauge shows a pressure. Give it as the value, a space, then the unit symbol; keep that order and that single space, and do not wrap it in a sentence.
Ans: 100 kPa
